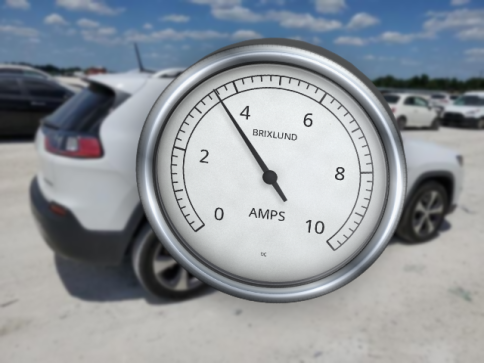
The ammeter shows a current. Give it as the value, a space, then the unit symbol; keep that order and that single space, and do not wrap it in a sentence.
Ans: 3.6 A
